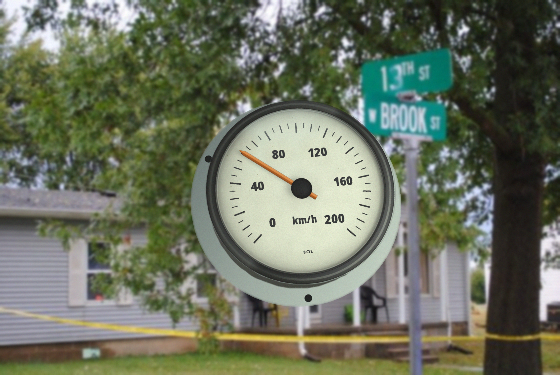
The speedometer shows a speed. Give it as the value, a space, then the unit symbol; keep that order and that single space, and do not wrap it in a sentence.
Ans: 60 km/h
